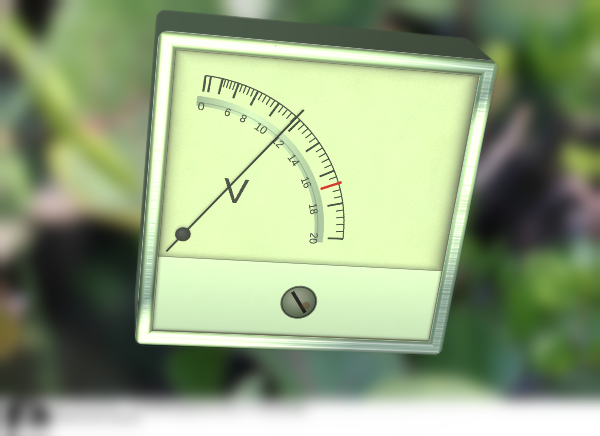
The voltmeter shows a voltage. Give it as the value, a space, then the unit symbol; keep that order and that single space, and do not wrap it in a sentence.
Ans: 11.6 V
